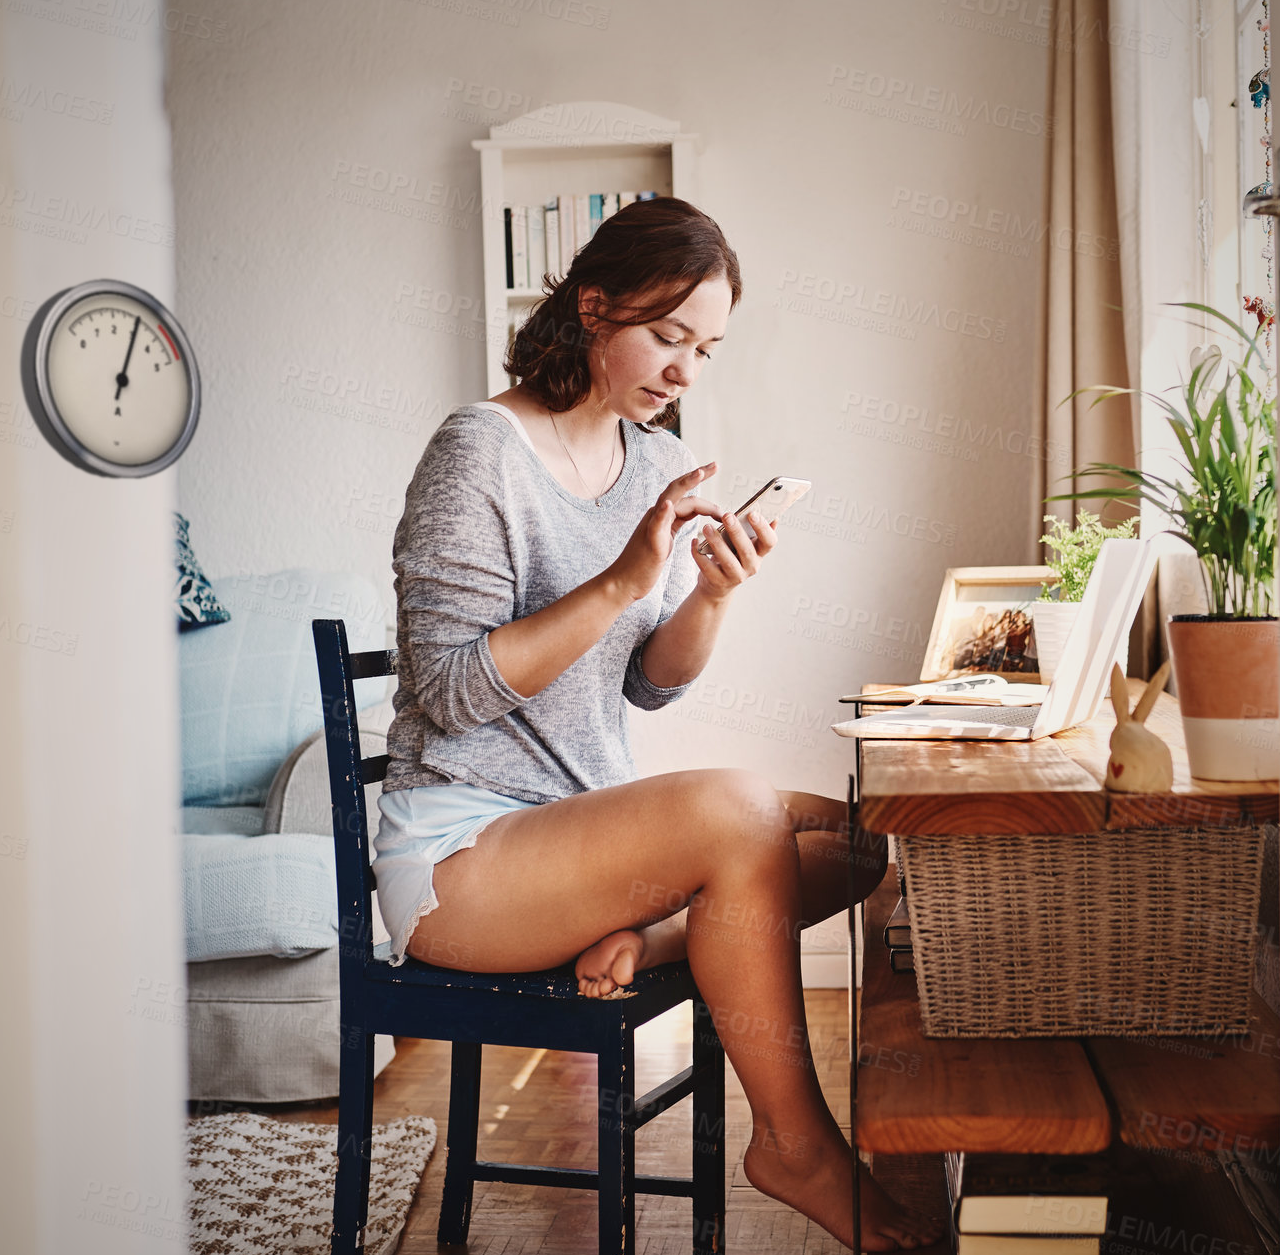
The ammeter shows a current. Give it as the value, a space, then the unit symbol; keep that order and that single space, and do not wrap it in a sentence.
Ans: 3 A
